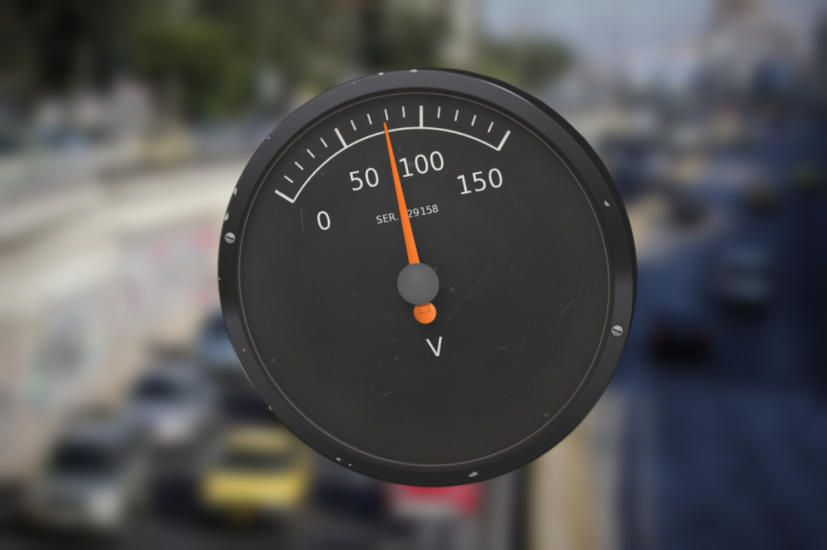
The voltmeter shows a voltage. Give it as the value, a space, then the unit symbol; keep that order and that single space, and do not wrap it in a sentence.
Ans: 80 V
